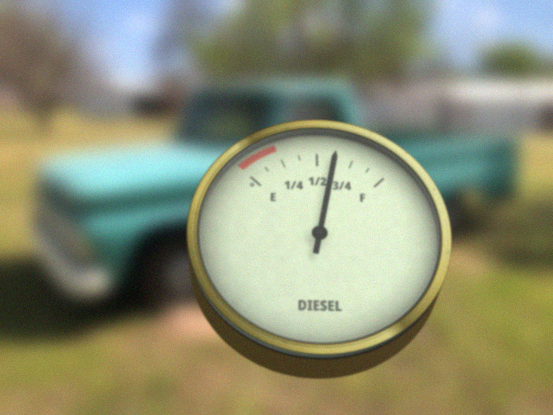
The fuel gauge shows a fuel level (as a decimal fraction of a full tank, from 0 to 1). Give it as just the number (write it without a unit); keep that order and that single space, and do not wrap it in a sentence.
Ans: 0.625
